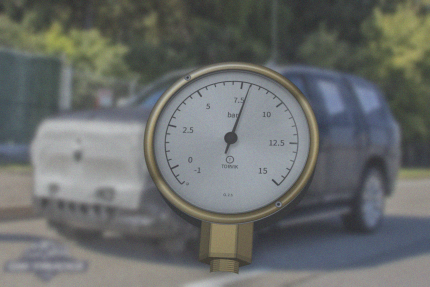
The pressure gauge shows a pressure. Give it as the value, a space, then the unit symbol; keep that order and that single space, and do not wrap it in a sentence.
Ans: 8 bar
